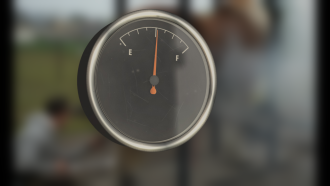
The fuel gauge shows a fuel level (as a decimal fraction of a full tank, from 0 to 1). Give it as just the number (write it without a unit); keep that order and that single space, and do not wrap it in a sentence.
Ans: 0.5
